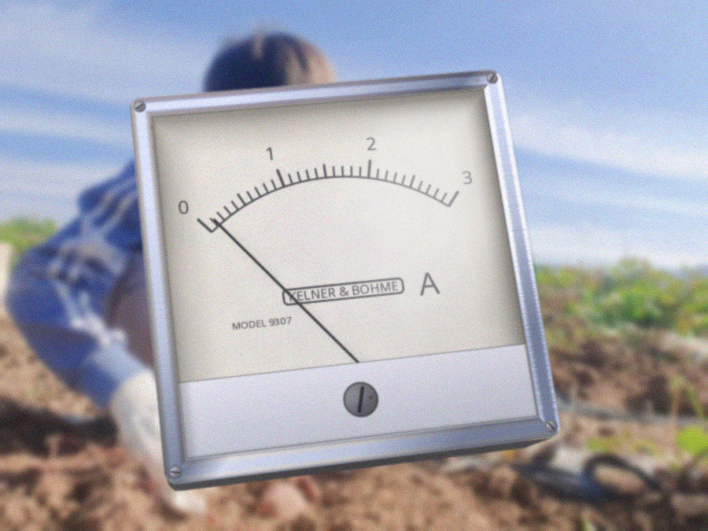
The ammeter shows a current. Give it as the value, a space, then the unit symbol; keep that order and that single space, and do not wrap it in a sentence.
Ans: 0.1 A
